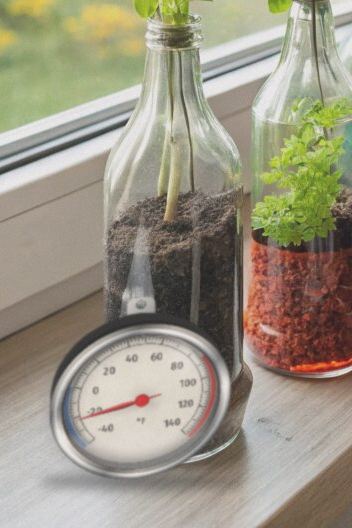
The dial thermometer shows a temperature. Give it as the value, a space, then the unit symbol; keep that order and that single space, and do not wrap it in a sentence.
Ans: -20 °F
